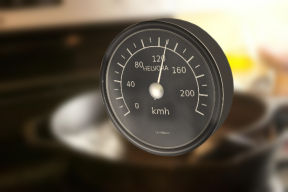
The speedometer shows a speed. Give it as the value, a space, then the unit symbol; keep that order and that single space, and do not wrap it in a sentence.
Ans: 130 km/h
